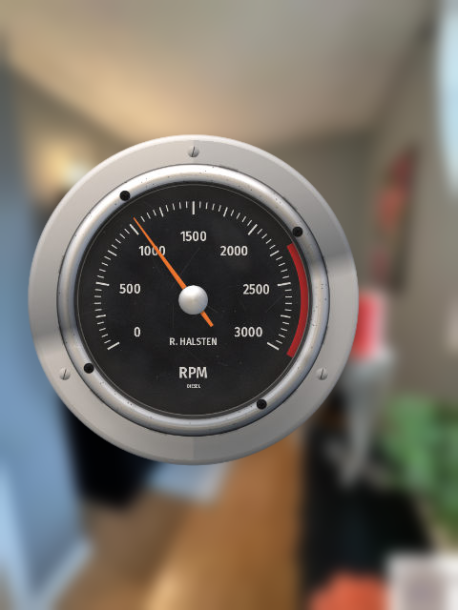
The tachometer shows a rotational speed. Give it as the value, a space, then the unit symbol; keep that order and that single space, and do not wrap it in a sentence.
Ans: 1050 rpm
